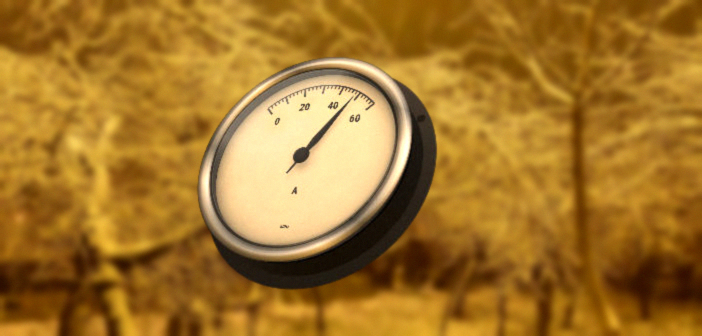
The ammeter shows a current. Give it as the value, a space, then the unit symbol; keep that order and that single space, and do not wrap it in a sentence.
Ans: 50 A
